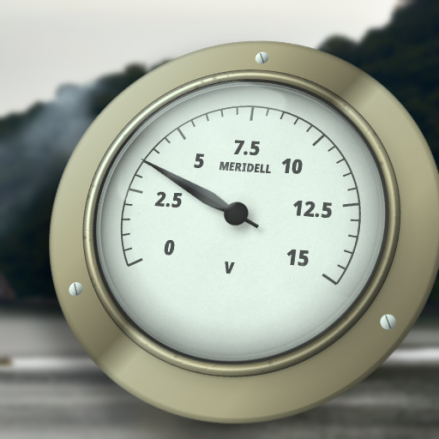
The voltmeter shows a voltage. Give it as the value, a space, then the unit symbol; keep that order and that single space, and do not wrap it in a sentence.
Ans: 3.5 V
